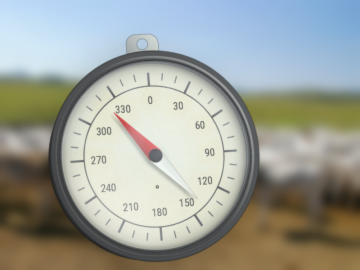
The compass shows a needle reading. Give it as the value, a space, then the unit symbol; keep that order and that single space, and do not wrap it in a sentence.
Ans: 320 °
